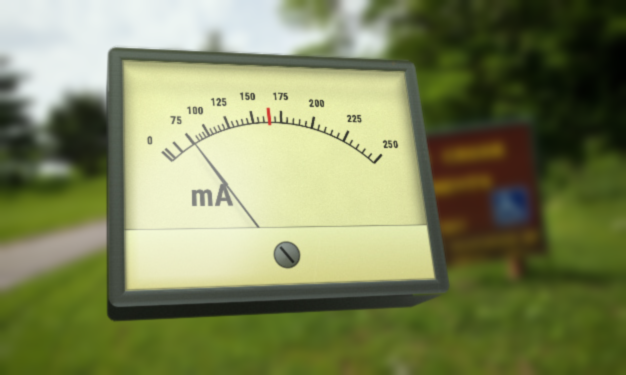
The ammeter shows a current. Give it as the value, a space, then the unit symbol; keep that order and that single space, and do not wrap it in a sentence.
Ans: 75 mA
